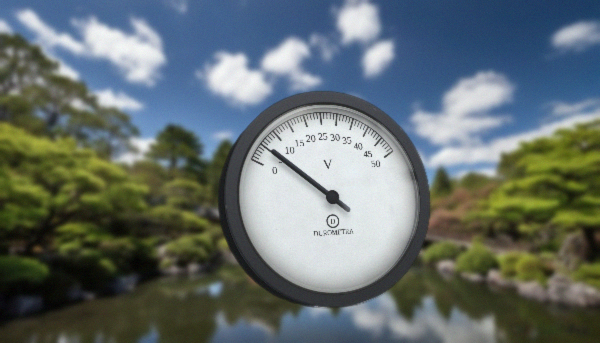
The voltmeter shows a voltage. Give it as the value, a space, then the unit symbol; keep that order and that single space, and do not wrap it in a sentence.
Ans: 5 V
